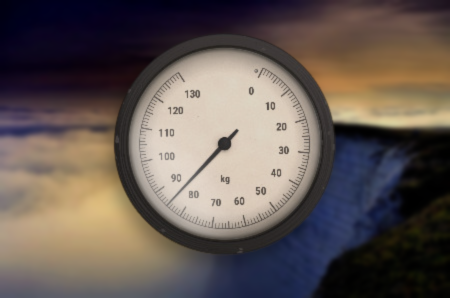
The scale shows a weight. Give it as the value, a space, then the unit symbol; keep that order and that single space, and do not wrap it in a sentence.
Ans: 85 kg
